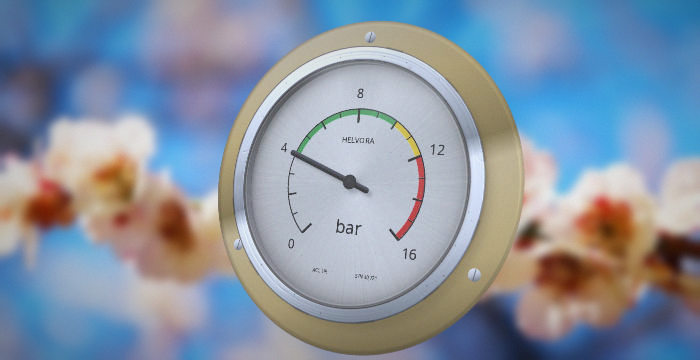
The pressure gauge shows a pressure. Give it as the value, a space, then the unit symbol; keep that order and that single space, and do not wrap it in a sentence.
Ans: 4 bar
